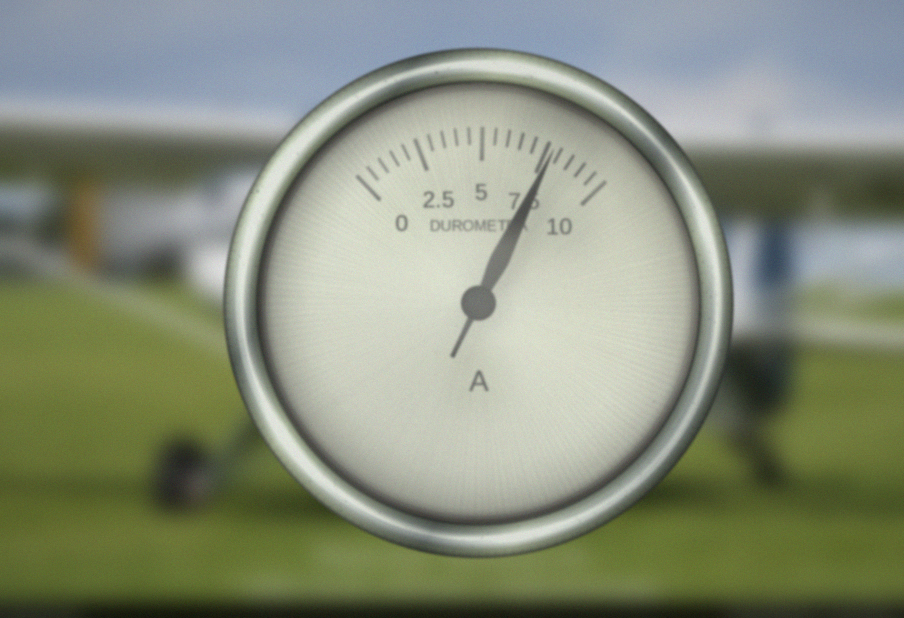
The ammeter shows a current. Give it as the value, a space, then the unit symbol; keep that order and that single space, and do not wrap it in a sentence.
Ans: 7.75 A
